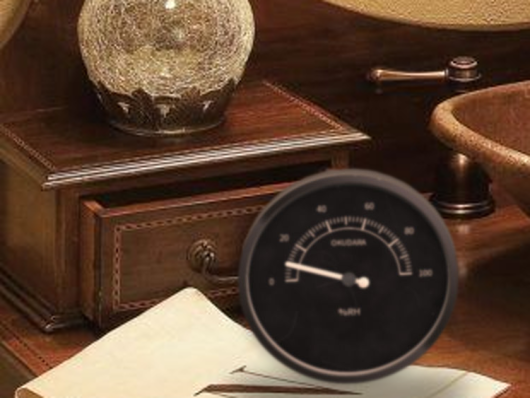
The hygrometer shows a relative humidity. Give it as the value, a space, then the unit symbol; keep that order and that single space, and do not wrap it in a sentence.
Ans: 10 %
